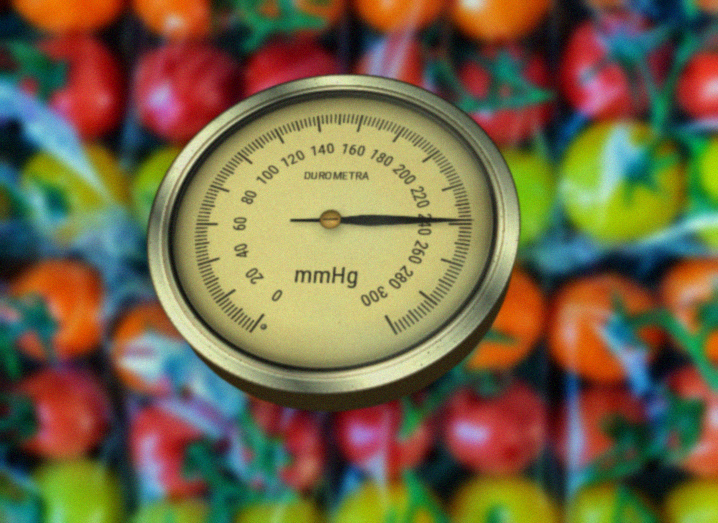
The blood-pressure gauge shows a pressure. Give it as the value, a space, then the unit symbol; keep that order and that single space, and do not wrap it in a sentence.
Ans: 240 mmHg
